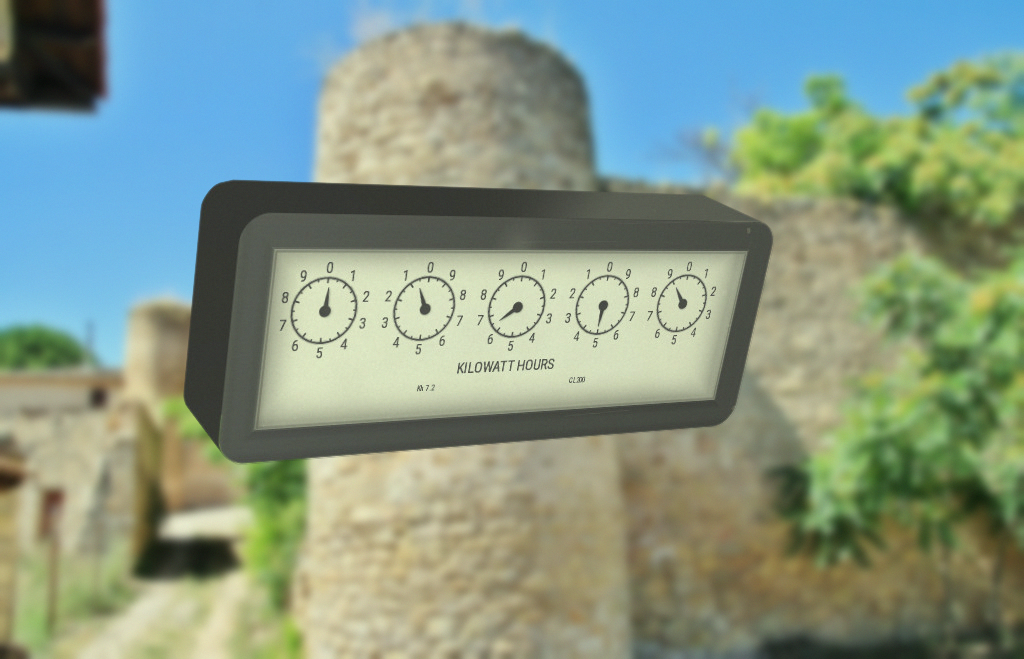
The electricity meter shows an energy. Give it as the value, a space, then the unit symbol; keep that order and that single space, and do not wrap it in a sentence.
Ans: 649 kWh
